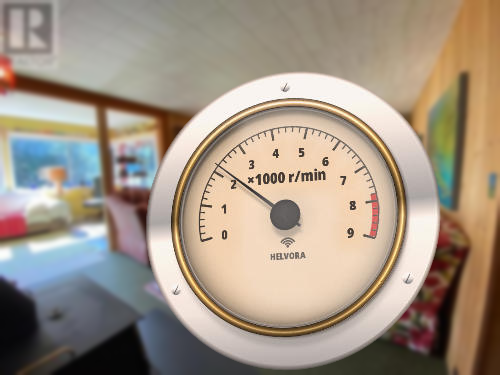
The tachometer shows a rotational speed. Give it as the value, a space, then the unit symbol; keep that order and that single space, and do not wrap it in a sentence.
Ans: 2200 rpm
